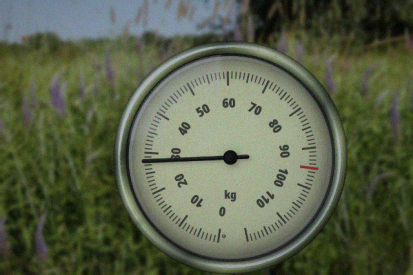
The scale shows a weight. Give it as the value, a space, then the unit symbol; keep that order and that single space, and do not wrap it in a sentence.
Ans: 28 kg
